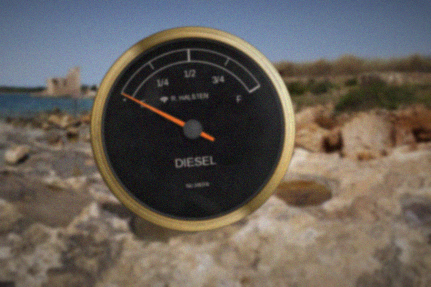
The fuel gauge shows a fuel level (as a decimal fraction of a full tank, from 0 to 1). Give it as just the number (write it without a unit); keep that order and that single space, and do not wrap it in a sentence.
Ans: 0
